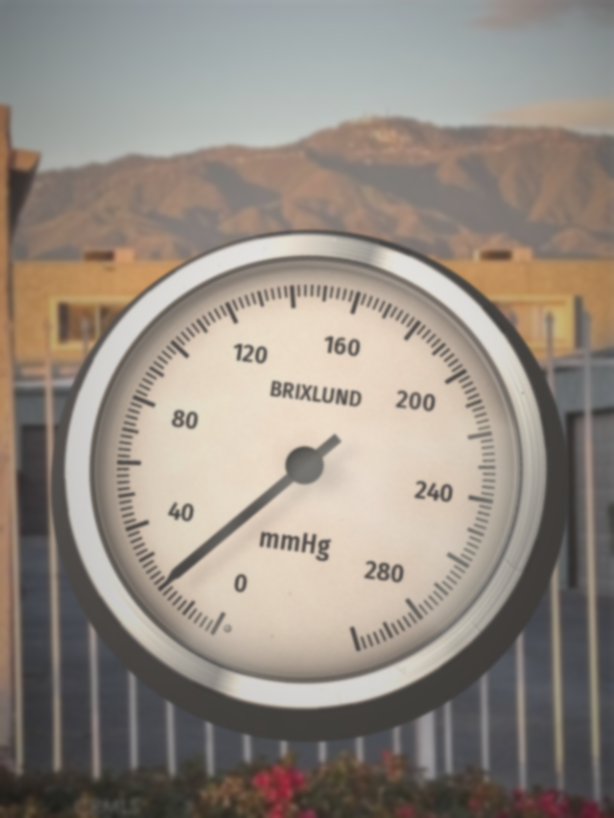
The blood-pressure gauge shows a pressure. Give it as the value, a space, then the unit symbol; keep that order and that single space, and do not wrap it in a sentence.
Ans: 20 mmHg
